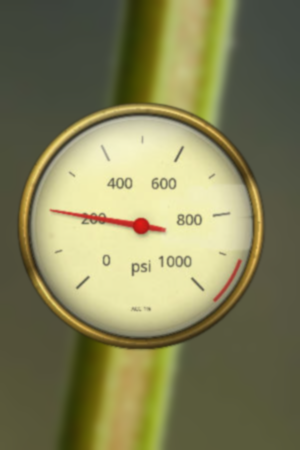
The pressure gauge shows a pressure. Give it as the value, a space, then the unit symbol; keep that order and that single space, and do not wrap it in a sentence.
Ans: 200 psi
